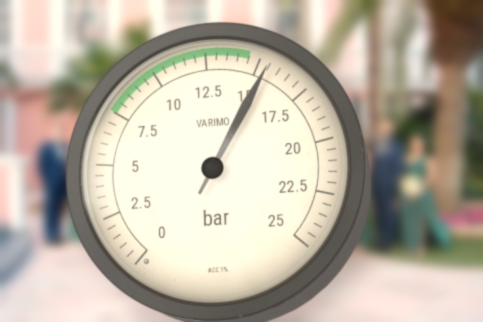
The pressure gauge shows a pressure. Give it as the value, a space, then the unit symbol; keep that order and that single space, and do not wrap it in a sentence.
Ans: 15.5 bar
